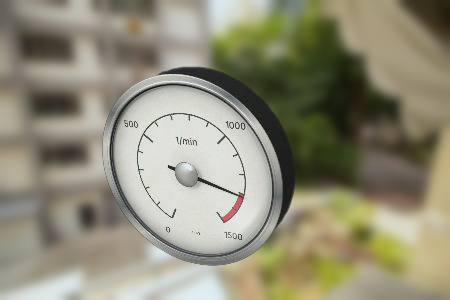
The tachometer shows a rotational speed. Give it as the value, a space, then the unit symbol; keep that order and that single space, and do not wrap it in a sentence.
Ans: 1300 rpm
